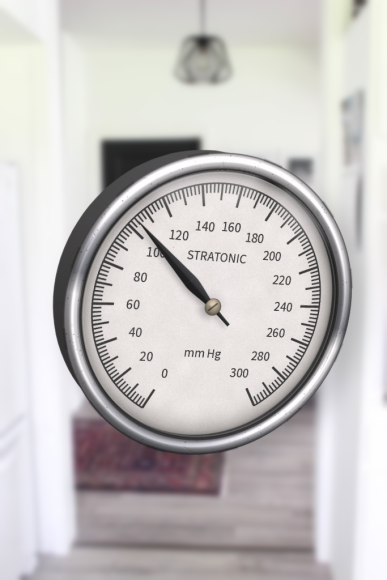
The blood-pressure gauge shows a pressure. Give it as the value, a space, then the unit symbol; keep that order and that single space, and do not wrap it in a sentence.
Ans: 104 mmHg
